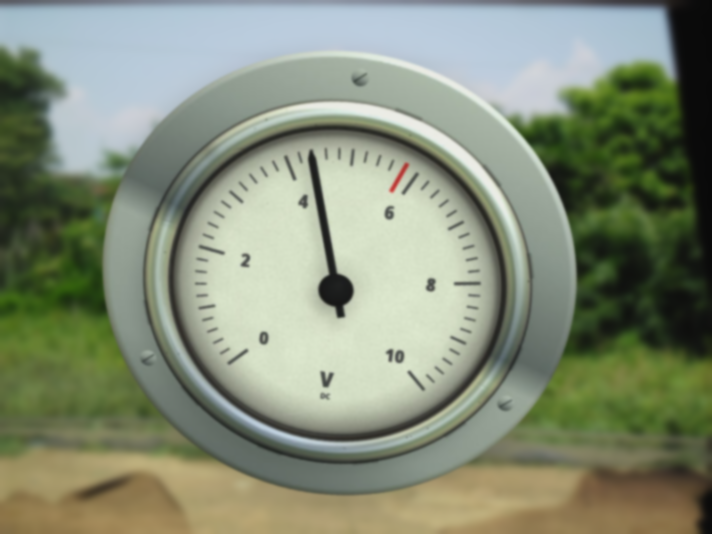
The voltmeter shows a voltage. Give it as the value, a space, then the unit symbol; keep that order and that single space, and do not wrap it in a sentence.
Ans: 4.4 V
